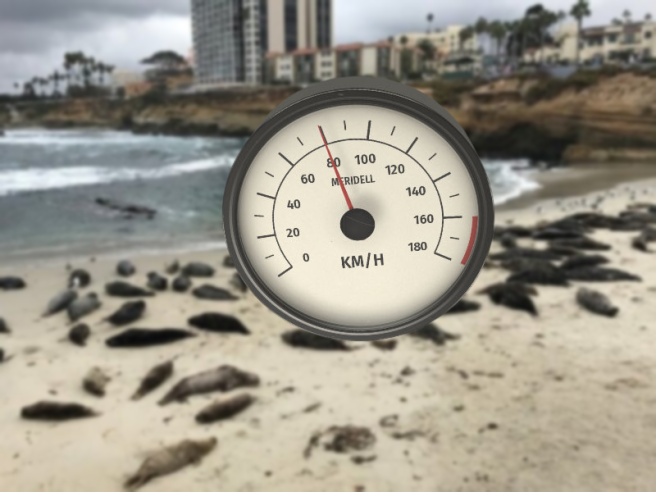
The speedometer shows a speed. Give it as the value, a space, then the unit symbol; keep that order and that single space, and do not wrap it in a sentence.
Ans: 80 km/h
